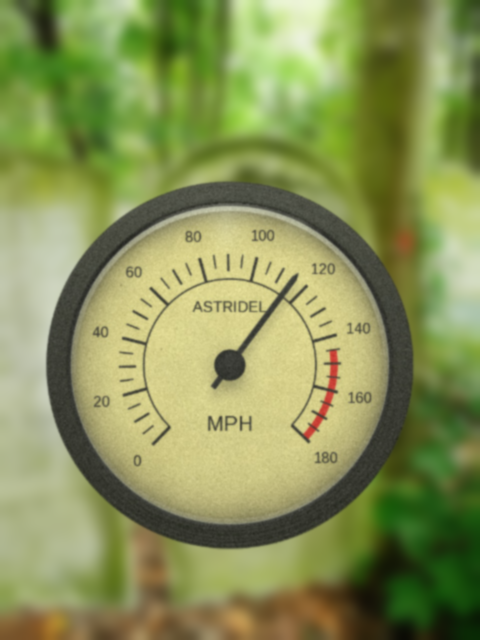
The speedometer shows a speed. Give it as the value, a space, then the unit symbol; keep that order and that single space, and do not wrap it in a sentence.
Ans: 115 mph
